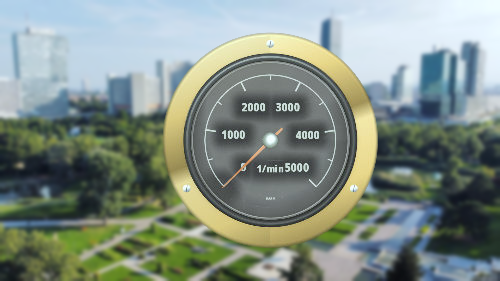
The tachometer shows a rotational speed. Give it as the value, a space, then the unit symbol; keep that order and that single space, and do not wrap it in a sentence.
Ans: 0 rpm
